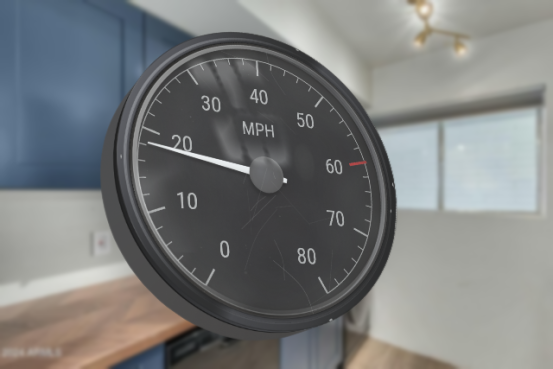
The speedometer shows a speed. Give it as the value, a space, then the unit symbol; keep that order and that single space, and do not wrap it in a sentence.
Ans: 18 mph
